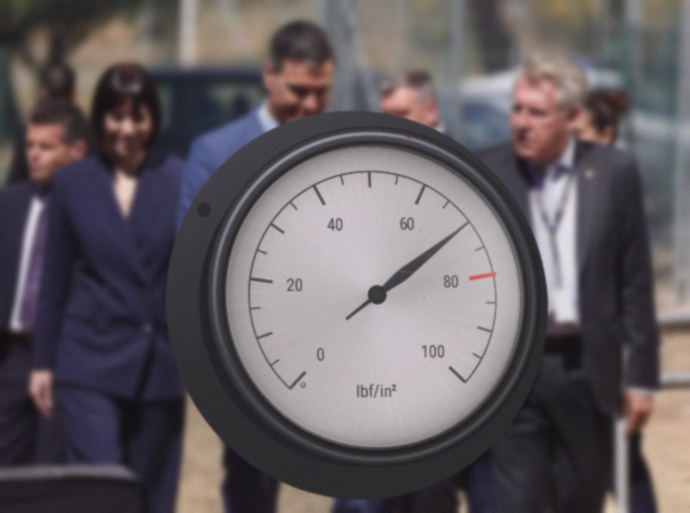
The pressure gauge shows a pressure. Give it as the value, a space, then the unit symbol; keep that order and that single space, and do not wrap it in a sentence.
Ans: 70 psi
